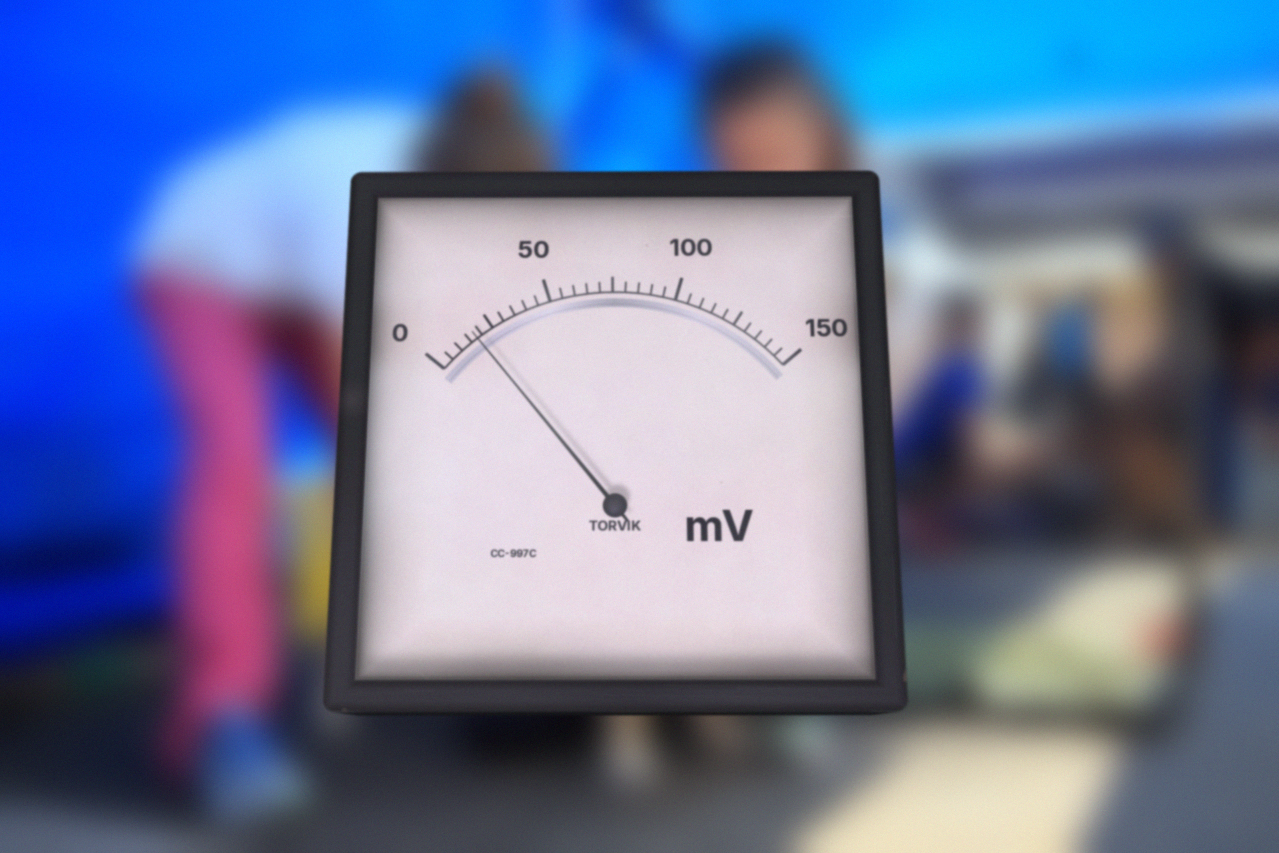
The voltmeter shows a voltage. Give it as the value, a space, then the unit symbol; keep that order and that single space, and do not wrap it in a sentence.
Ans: 17.5 mV
